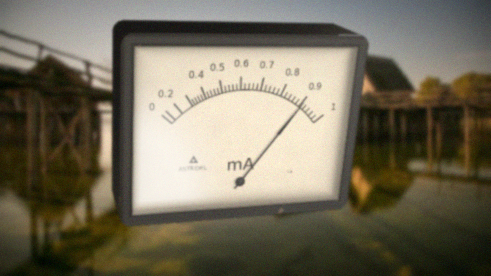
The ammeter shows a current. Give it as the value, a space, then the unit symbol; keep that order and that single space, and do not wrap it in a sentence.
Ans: 0.9 mA
